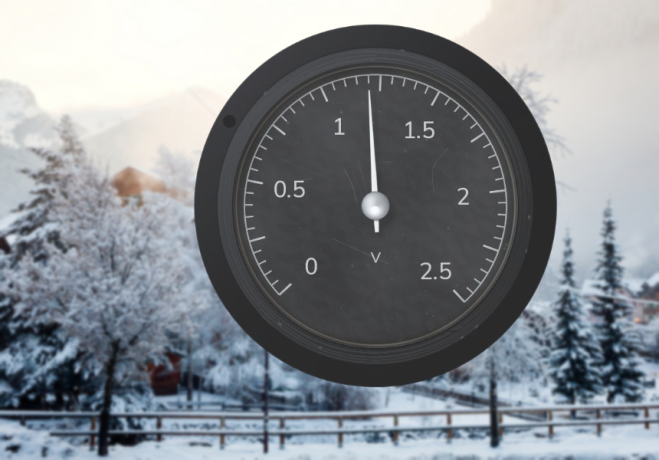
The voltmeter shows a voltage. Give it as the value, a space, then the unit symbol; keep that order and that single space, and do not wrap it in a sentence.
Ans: 1.2 V
